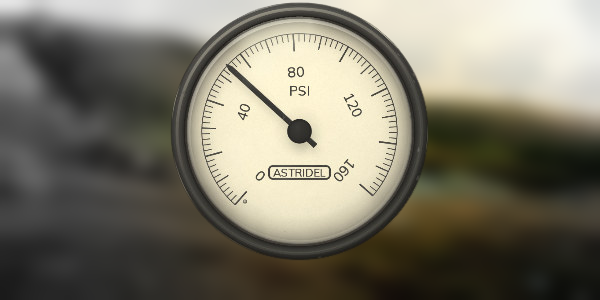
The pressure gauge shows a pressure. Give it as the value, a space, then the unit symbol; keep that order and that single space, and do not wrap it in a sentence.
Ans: 54 psi
